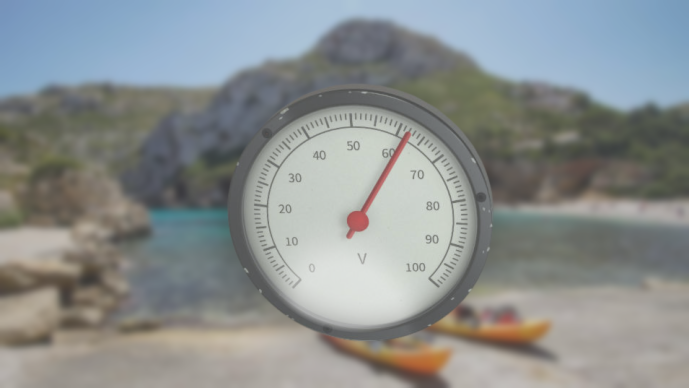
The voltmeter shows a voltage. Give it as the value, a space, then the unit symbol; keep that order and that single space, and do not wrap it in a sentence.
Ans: 62 V
